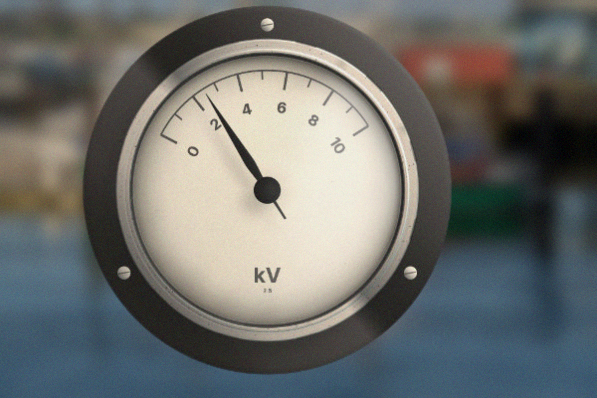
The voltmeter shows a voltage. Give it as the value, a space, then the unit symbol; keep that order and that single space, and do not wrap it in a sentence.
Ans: 2.5 kV
